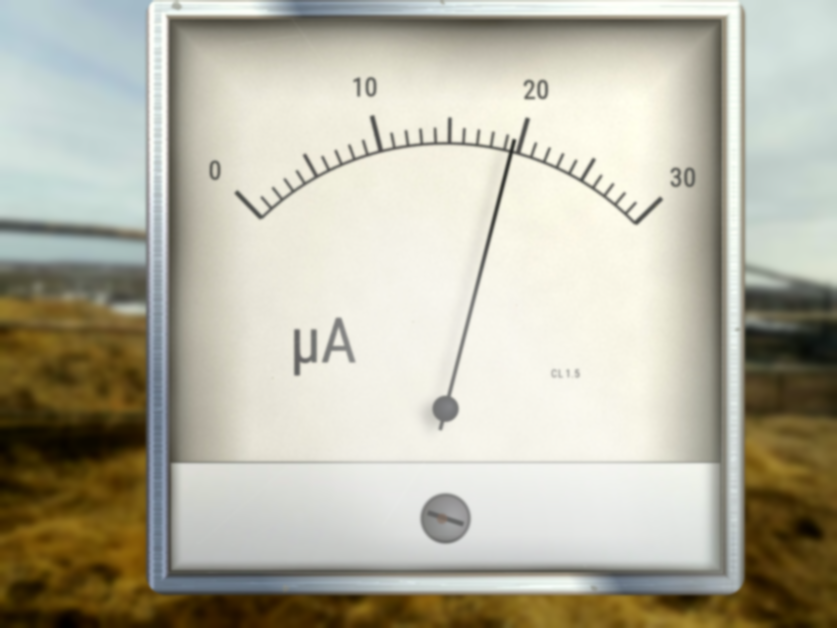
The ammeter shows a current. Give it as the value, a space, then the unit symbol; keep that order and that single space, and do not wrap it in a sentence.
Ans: 19.5 µA
